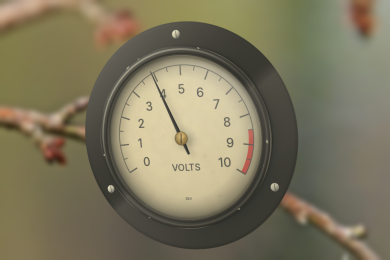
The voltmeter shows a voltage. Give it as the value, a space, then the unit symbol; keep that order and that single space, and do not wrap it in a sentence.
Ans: 4 V
